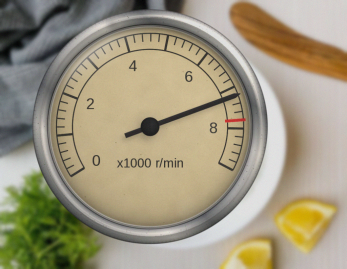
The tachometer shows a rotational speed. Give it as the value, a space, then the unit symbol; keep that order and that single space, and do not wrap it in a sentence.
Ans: 7200 rpm
